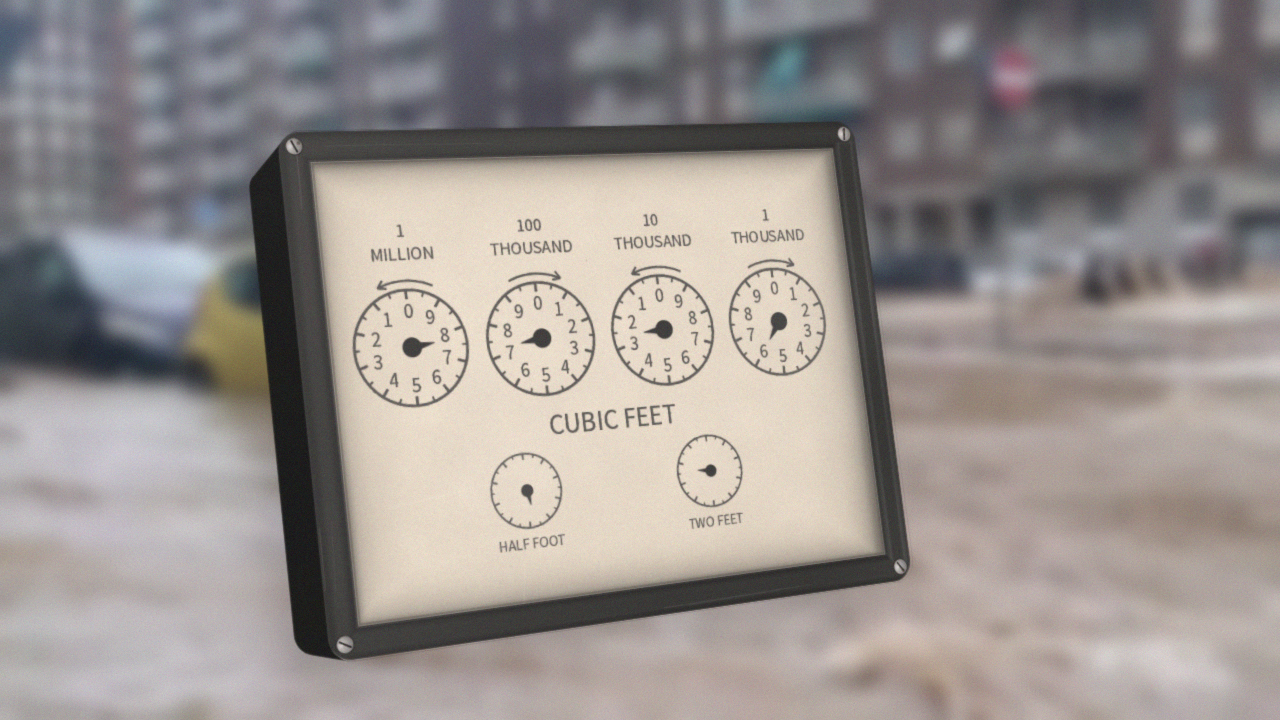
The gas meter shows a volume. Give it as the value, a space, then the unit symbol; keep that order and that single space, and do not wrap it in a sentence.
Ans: 772600 ft³
